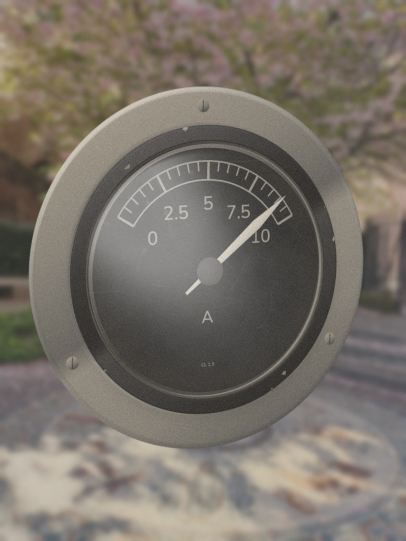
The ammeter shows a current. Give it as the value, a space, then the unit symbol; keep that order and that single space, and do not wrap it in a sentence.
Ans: 9 A
